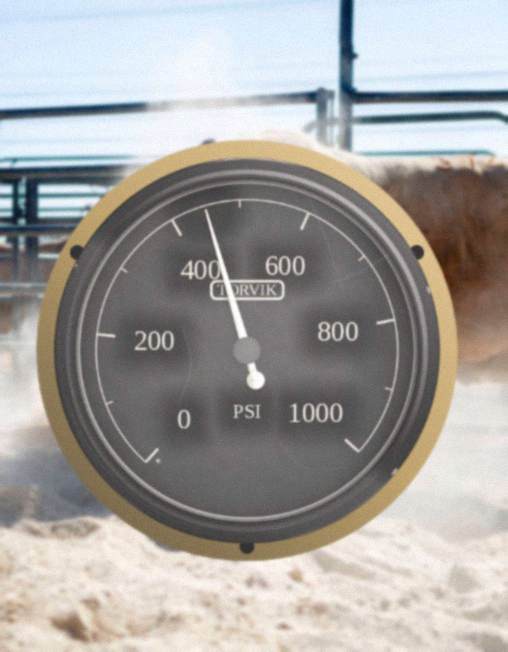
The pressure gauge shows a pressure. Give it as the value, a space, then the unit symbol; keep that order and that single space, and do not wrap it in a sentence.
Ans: 450 psi
